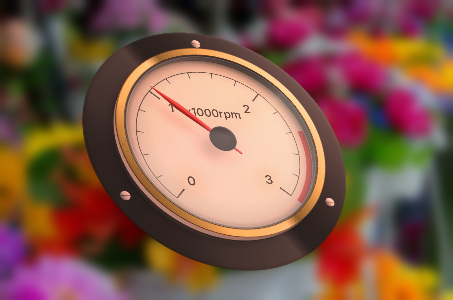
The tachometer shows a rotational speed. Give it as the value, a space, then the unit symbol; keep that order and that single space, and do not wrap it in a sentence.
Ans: 1000 rpm
